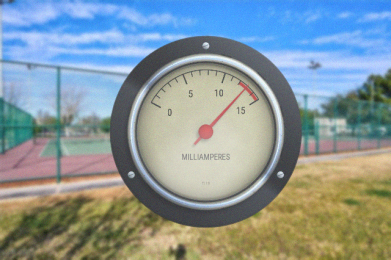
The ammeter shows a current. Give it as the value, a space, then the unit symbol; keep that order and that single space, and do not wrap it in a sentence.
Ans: 13 mA
